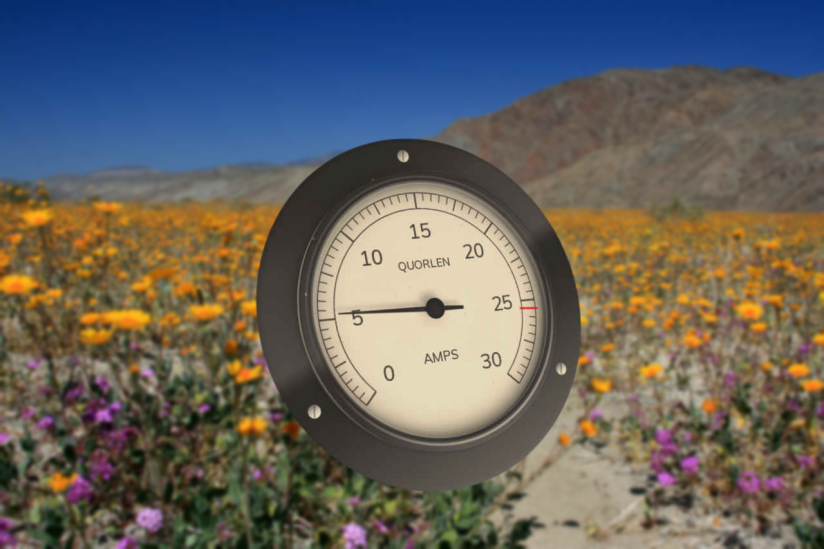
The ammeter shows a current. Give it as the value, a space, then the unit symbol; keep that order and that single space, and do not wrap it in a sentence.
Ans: 5.25 A
